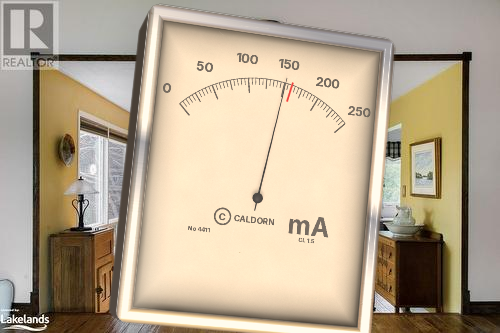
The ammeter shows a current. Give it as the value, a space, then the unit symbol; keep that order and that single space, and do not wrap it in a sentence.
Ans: 150 mA
